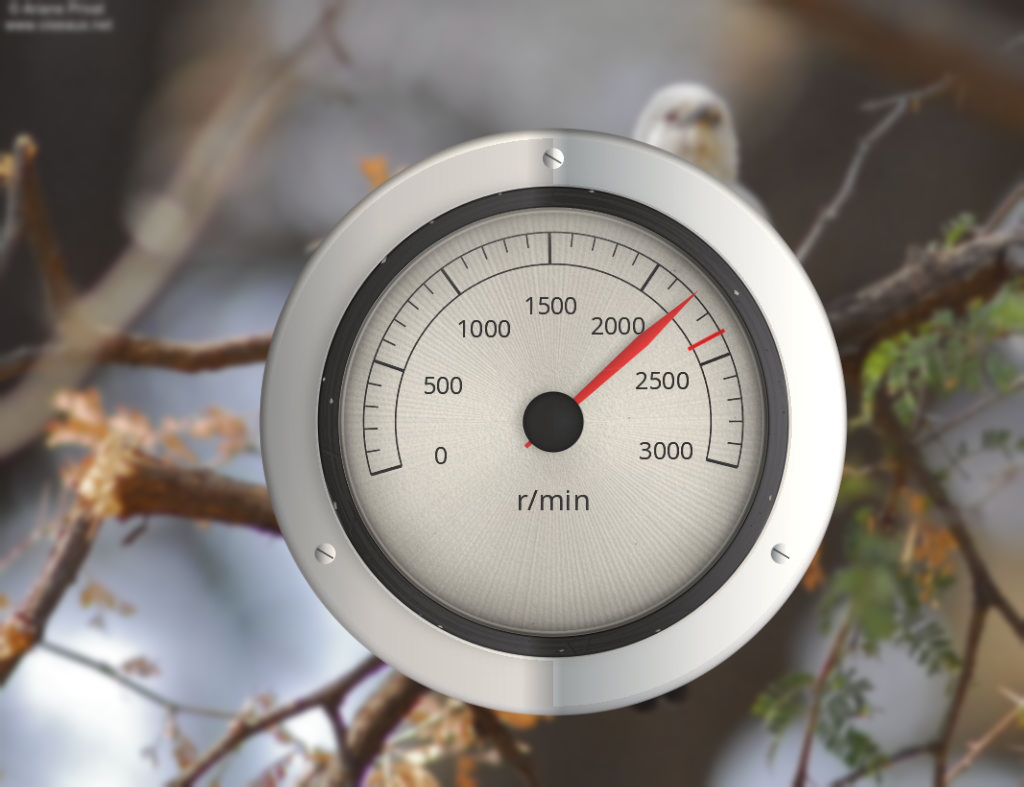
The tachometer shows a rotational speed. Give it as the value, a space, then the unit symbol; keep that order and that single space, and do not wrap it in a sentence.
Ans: 2200 rpm
